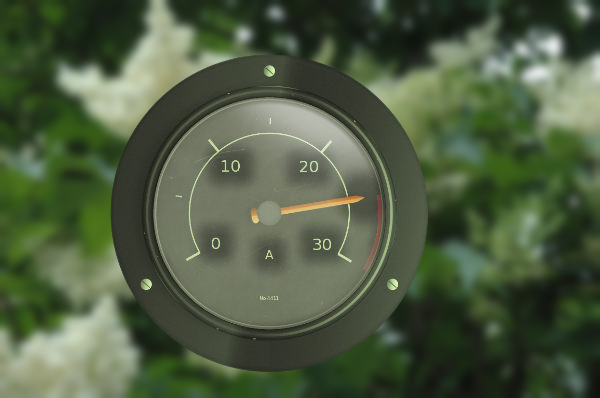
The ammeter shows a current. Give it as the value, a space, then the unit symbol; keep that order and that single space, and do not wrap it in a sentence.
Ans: 25 A
